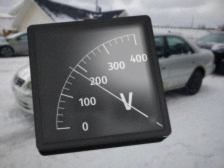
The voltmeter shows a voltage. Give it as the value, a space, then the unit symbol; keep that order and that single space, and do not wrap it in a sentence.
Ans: 180 V
